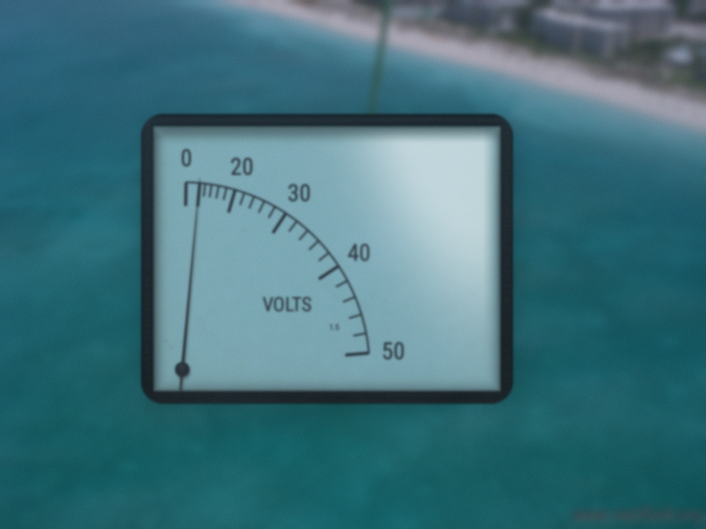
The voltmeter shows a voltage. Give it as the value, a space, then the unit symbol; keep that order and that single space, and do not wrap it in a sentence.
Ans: 10 V
